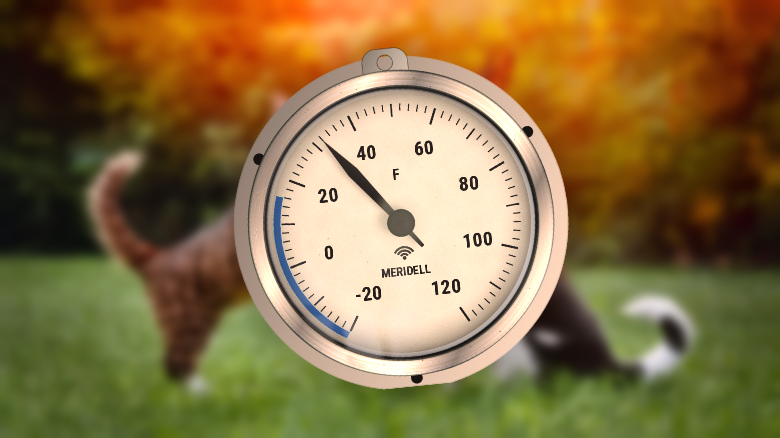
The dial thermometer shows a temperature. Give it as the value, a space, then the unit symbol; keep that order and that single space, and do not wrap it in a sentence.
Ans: 32 °F
